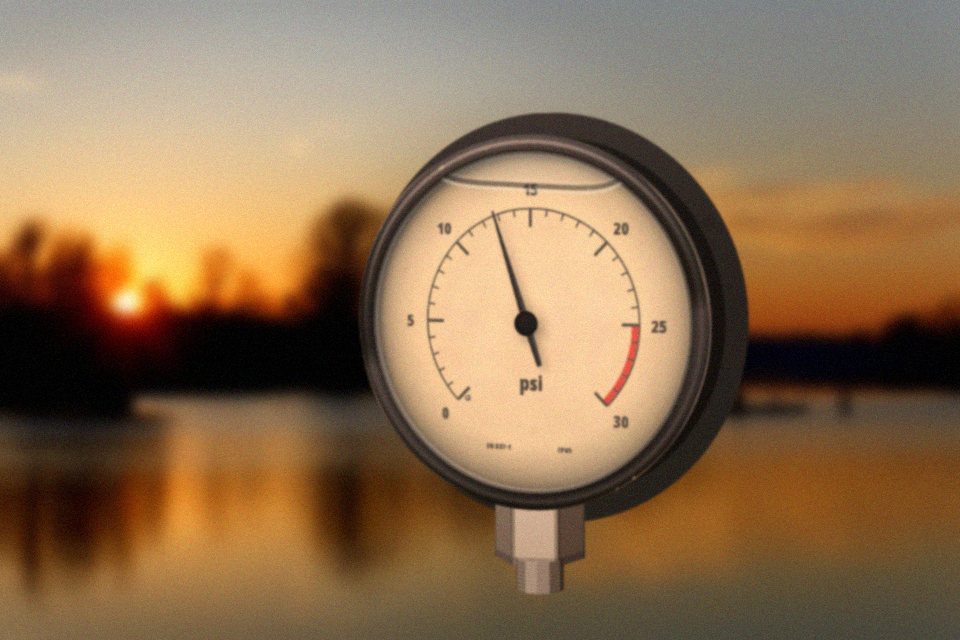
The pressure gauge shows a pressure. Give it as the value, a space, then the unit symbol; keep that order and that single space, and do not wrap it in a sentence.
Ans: 13 psi
